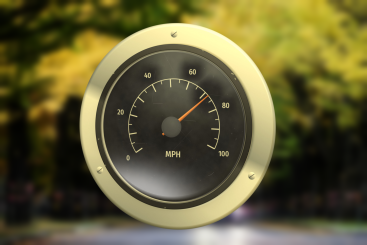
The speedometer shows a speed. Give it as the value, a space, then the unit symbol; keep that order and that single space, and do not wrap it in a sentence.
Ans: 72.5 mph
